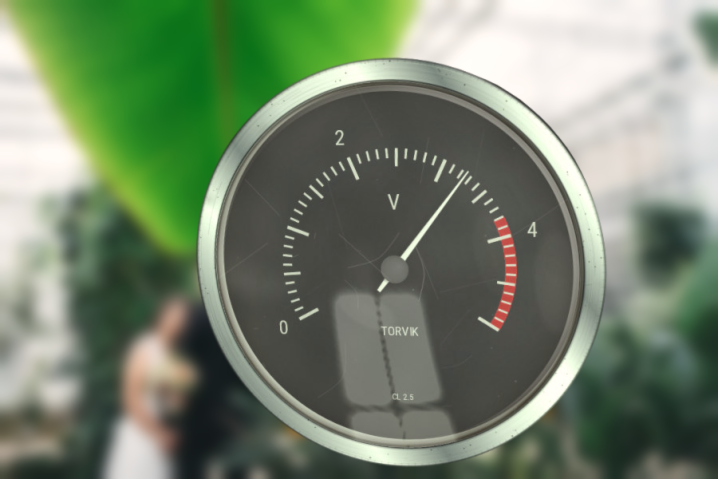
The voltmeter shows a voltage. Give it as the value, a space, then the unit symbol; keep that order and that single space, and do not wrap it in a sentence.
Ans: 3.25 V
